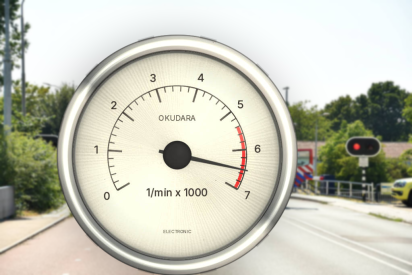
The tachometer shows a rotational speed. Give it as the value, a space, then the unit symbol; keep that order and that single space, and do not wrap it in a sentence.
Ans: 6500 rpm
